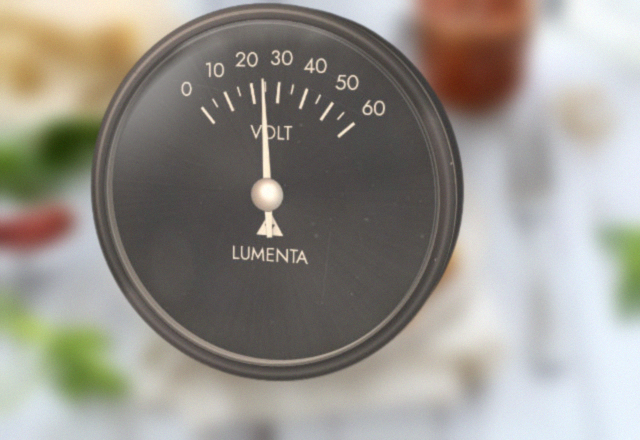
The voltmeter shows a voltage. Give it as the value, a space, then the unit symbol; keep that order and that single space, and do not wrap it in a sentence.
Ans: 25 V
